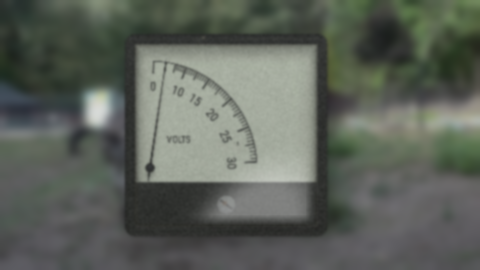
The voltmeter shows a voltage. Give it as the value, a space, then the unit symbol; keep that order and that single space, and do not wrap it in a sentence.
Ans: 5 V
